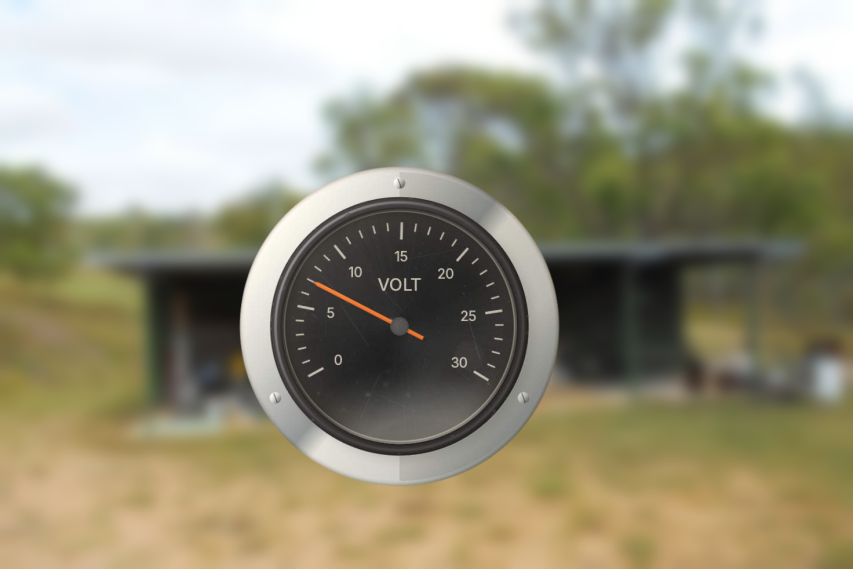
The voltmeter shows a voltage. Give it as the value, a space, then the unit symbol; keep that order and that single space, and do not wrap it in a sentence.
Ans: 7 V
